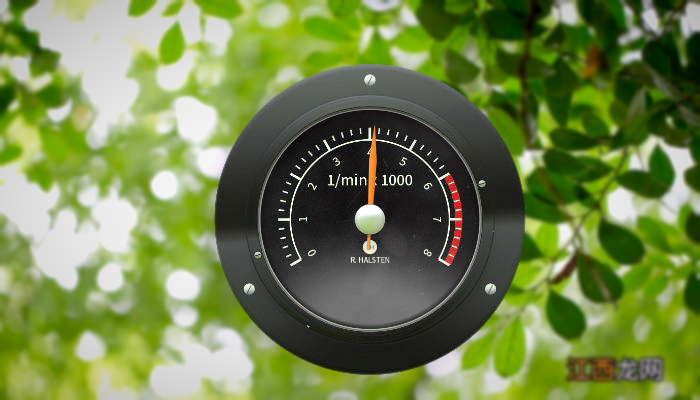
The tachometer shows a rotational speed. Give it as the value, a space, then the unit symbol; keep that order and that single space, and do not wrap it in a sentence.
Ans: 4100 rpm
